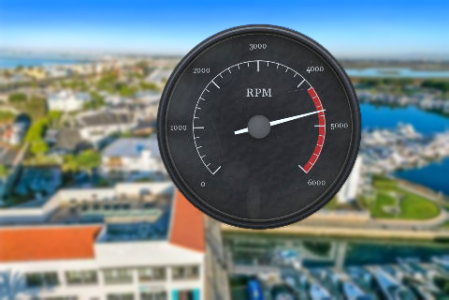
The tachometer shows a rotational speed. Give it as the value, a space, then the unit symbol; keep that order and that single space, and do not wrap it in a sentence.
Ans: 4700 rpm
